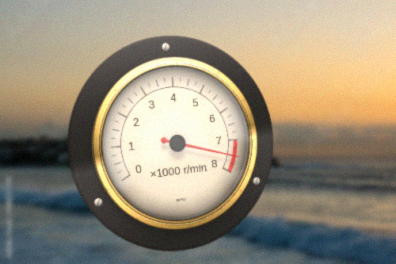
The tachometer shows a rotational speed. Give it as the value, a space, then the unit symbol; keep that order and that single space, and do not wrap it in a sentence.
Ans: 7500 rpm
